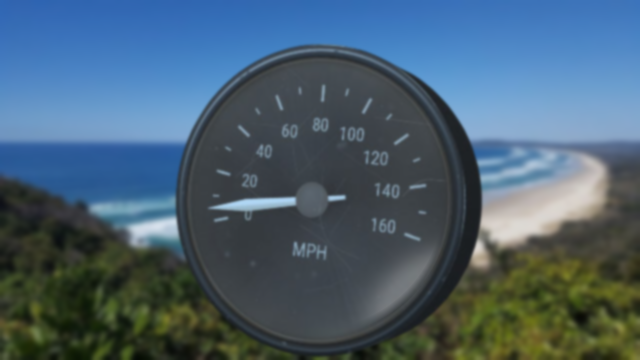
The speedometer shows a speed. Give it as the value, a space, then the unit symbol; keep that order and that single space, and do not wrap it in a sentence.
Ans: 5 mph
